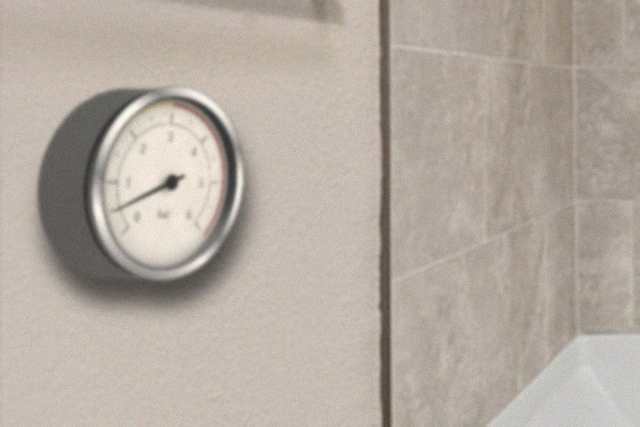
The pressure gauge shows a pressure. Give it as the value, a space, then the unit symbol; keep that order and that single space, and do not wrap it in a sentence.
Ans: 0.5 bar
